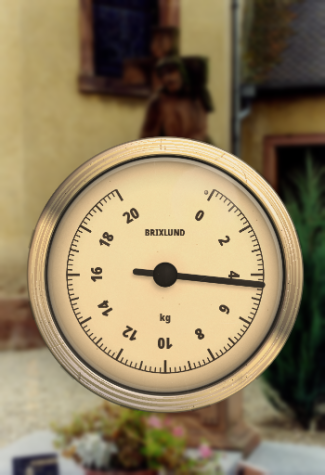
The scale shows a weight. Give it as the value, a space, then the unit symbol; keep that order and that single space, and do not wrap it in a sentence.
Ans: 4.4 kg
